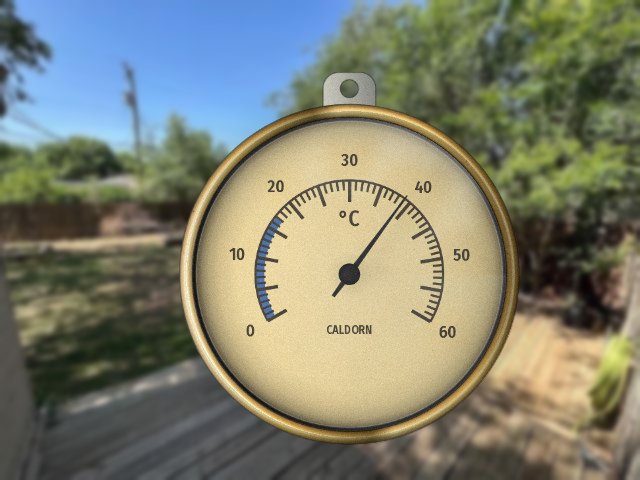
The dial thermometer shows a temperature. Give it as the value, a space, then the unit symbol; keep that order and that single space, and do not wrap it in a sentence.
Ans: 39 °C
